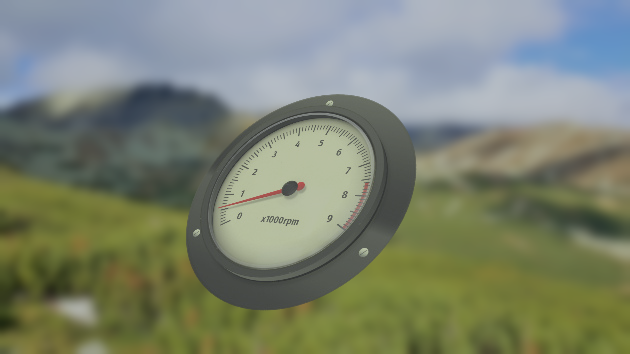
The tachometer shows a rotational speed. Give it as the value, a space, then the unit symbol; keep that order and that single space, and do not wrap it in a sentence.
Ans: 500 rpm
